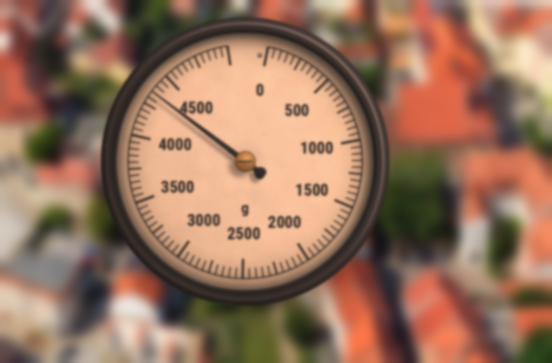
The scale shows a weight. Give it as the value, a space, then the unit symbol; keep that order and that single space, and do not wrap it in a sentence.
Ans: 4350 g
